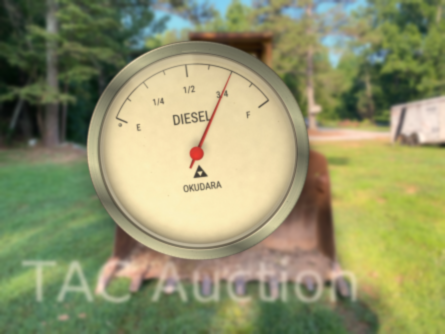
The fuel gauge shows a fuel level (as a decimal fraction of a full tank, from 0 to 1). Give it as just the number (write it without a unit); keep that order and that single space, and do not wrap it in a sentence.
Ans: 0.75
